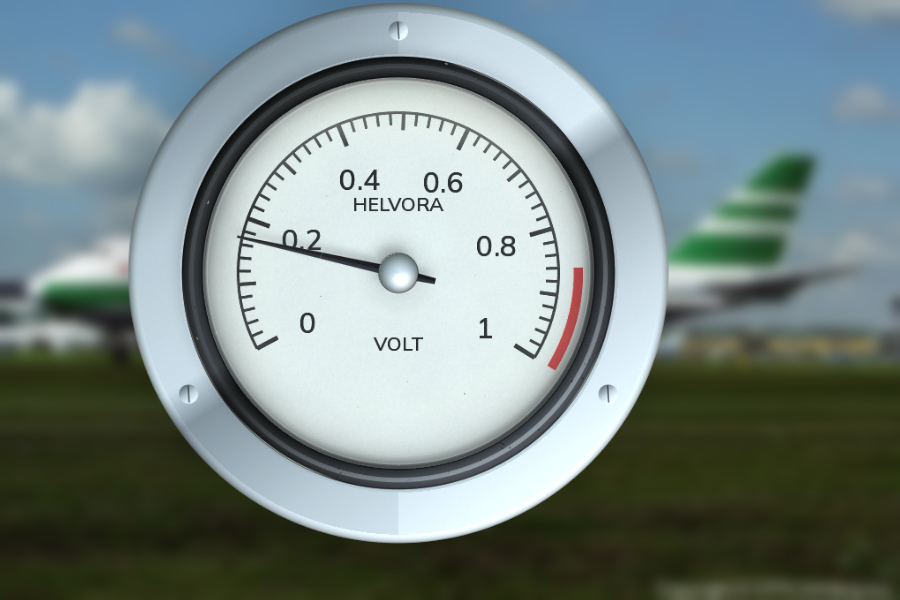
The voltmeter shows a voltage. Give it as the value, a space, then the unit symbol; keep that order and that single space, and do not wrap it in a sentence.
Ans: 0.17 V
